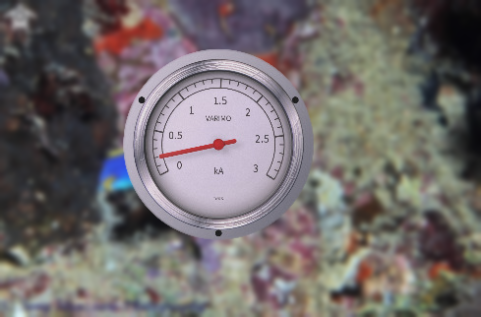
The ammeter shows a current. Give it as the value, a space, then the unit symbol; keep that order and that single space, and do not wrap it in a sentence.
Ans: 0.2 kA
